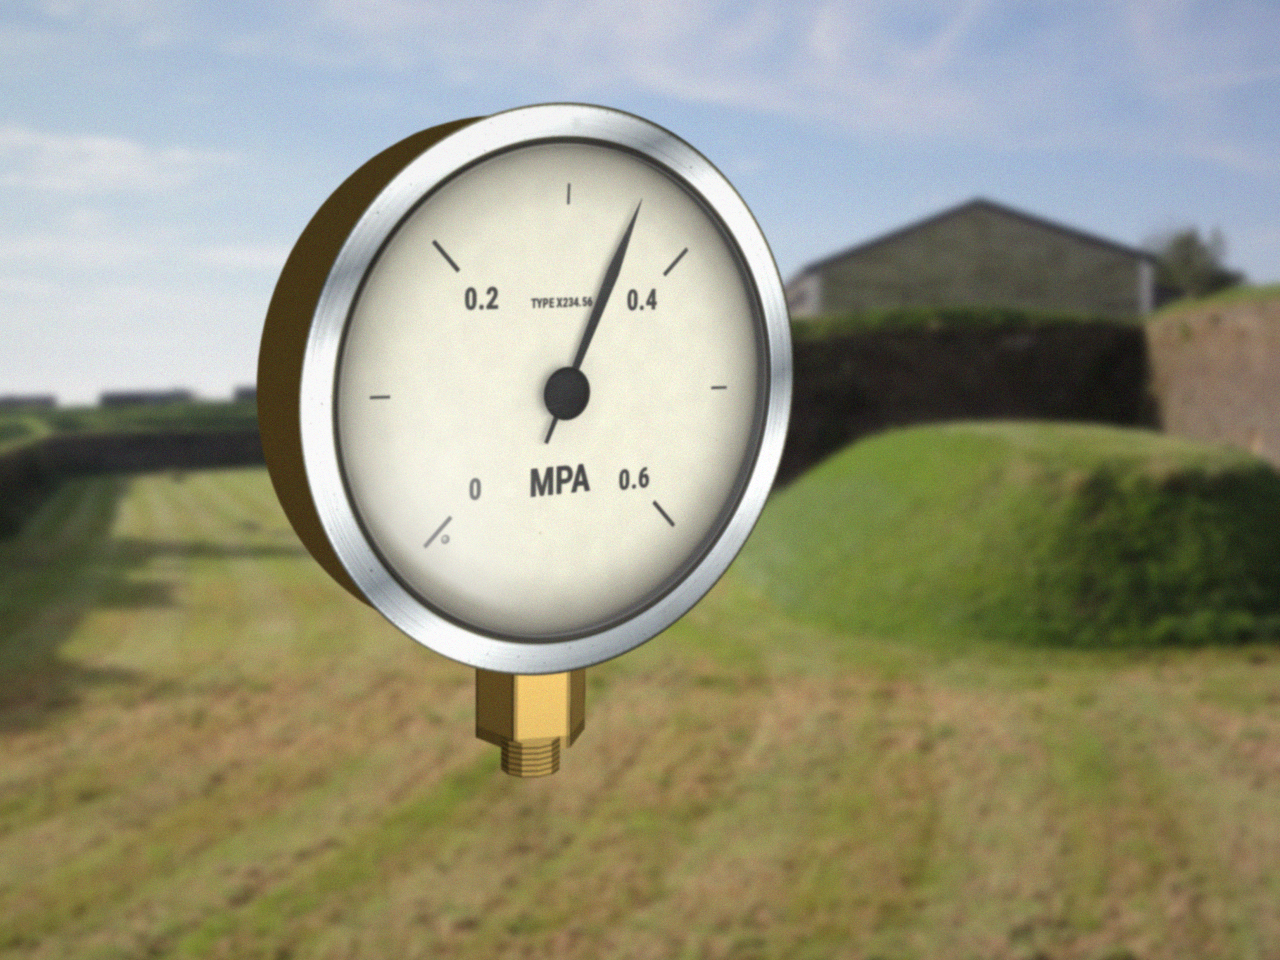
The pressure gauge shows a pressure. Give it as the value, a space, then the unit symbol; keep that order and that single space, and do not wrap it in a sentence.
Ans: 0.35 MPa
